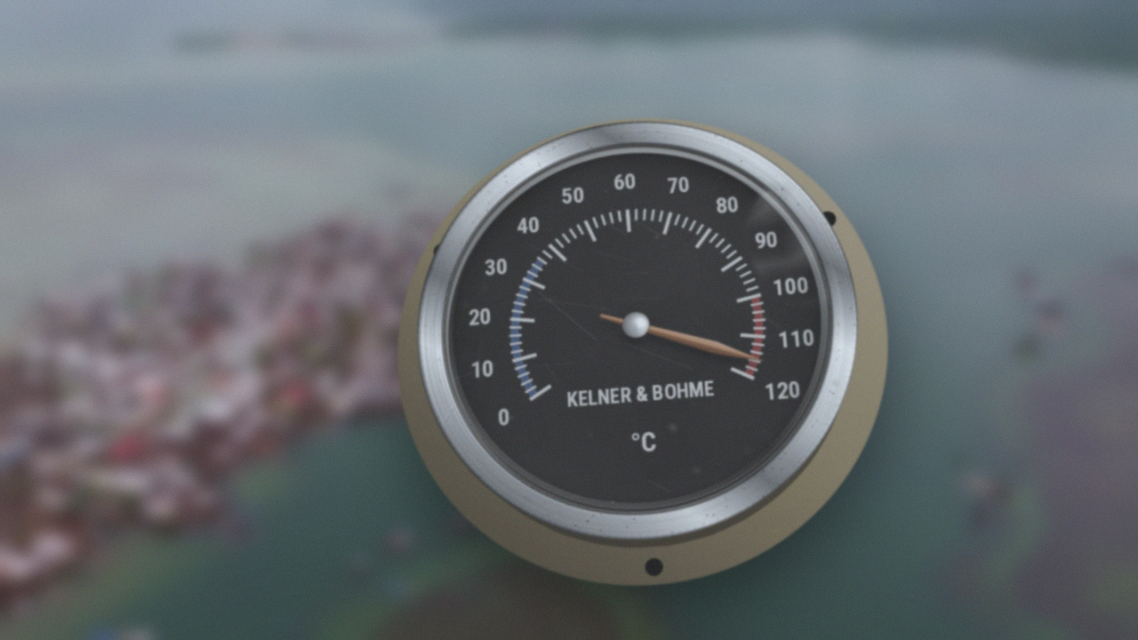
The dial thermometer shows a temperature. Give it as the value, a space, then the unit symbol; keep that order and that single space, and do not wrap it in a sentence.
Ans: 116 °C
